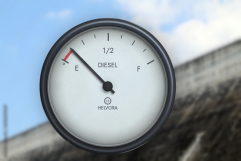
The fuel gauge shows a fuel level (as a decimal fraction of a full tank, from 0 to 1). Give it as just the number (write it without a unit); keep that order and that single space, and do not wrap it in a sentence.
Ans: 0.125
